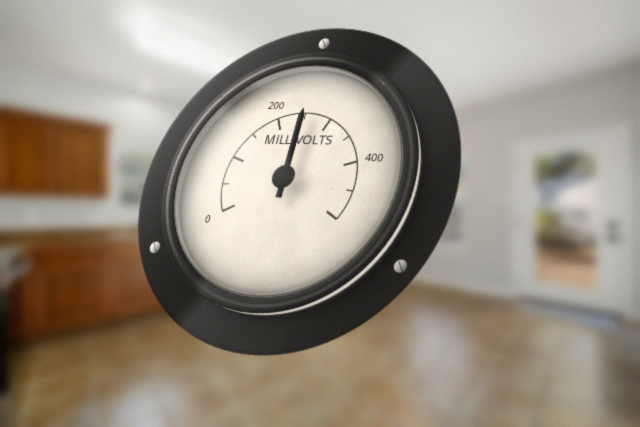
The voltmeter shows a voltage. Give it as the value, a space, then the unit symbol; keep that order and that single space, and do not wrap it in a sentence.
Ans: 250 mV
